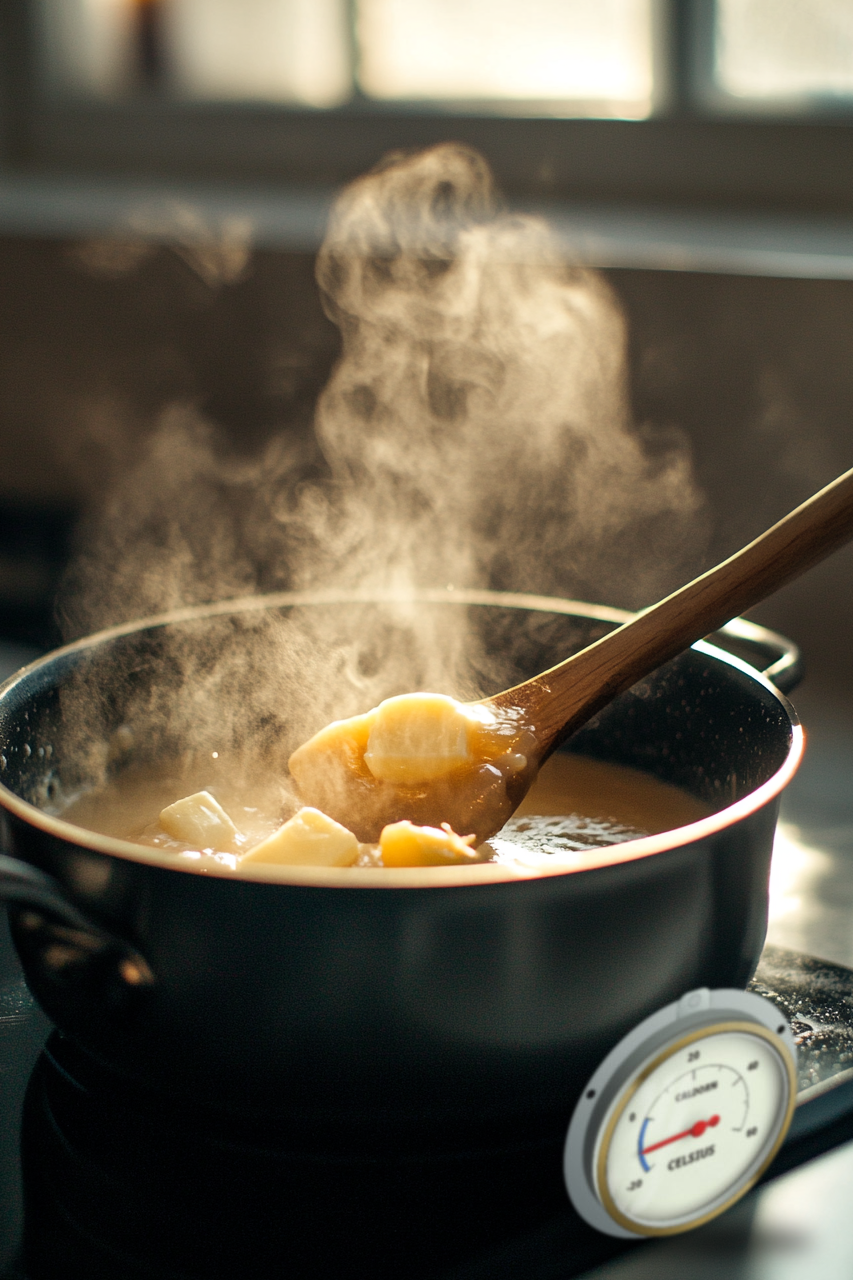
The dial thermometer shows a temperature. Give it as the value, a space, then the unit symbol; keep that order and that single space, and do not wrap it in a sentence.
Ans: -10 °C
